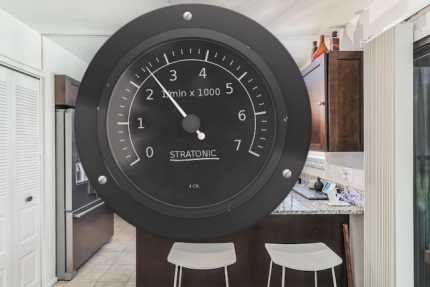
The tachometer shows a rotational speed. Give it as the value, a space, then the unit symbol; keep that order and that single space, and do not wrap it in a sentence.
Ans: 2500 rpm
